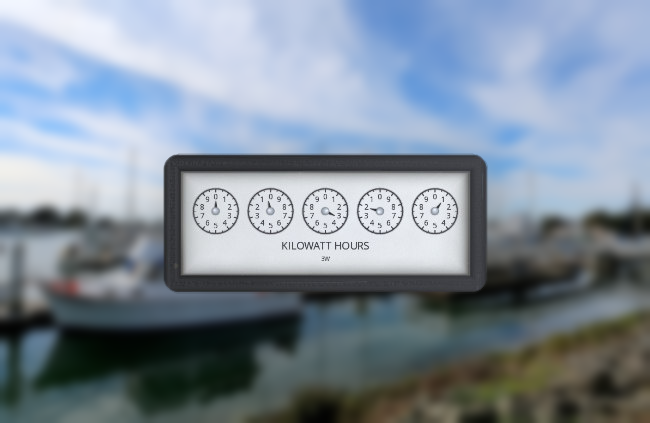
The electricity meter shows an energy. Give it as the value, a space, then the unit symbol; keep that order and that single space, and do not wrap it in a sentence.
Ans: 321 kWh
